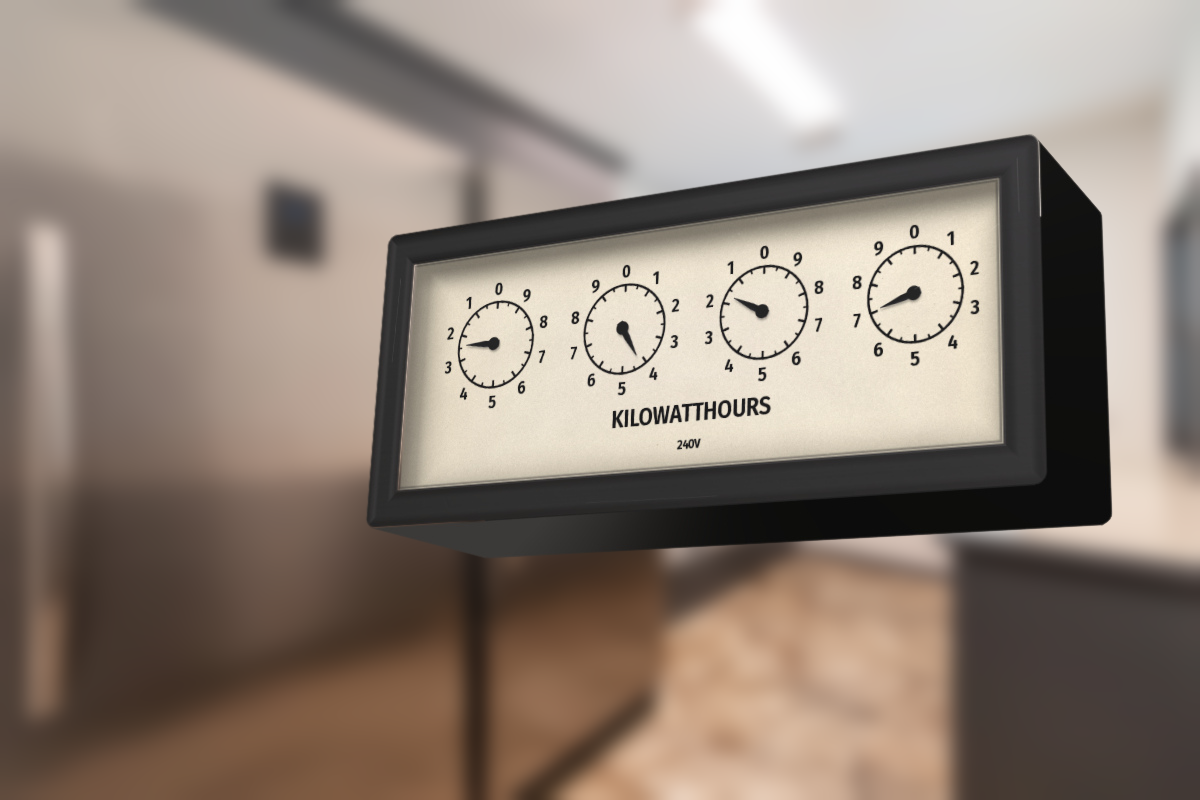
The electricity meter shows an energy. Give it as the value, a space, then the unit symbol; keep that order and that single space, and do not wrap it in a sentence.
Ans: 2417 kWh
